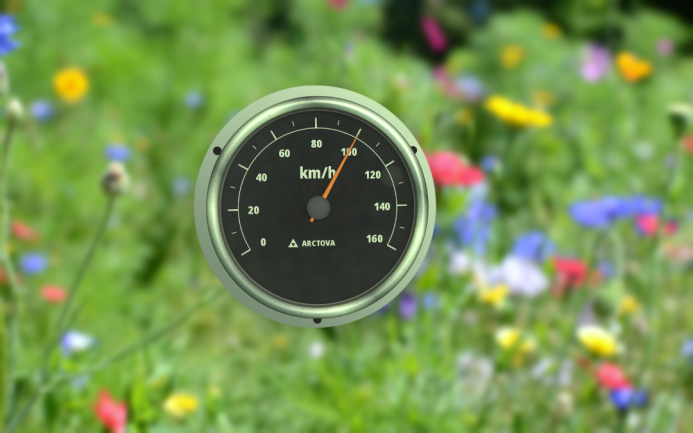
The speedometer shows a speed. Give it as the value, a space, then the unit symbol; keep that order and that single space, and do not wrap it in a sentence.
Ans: 100 km/h
